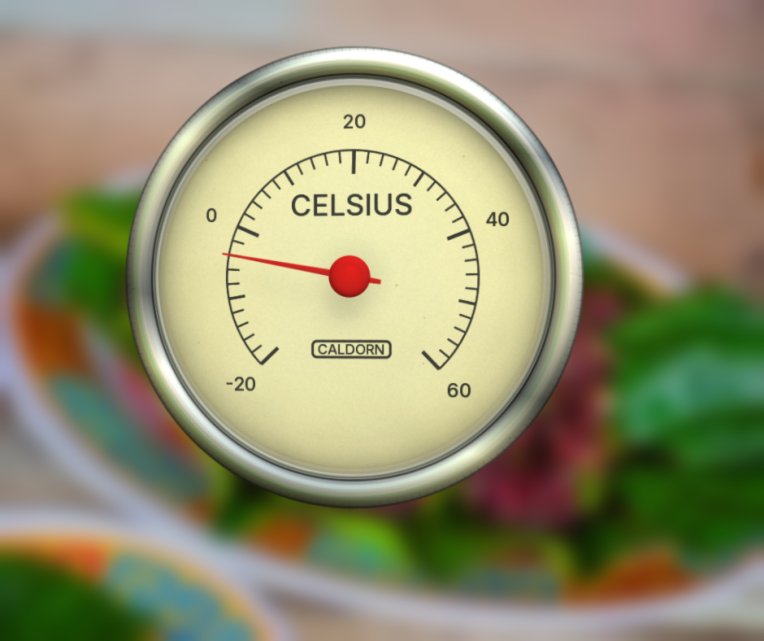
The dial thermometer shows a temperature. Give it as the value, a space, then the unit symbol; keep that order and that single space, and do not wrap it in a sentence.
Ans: -4 °C
